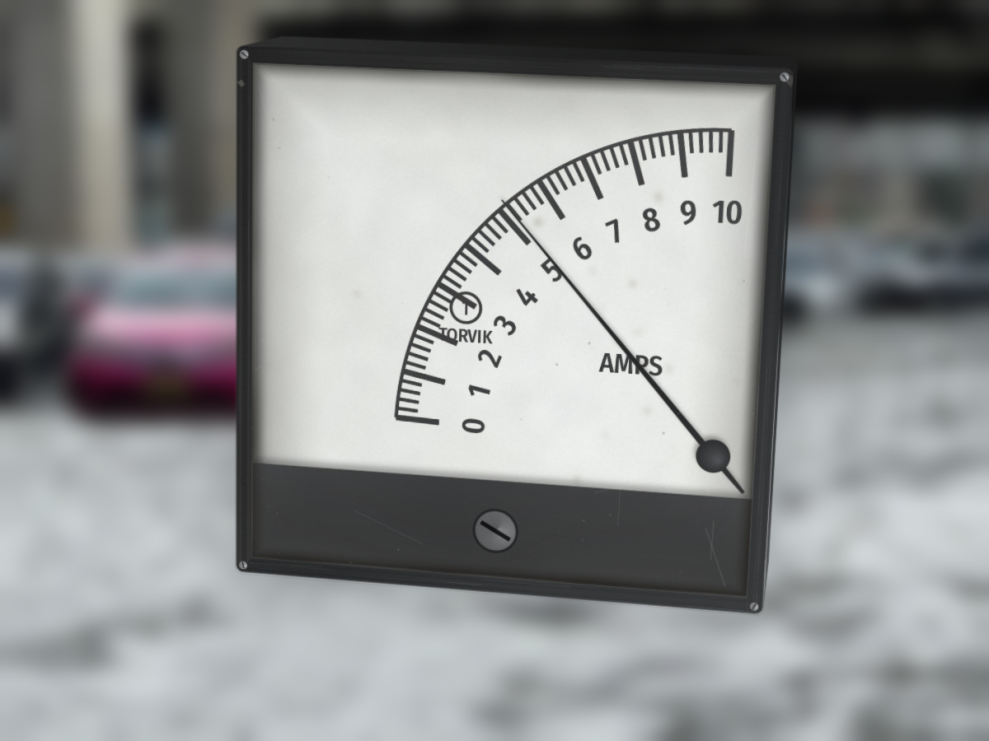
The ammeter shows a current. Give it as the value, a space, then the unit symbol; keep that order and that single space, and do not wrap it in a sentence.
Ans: 5.2 A
